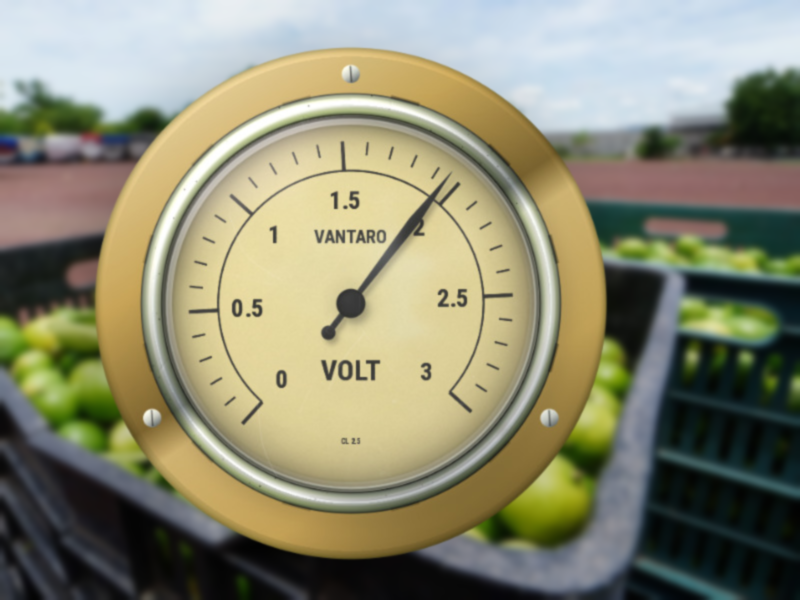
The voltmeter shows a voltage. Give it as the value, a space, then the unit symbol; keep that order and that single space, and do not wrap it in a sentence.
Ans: 1.95 V
